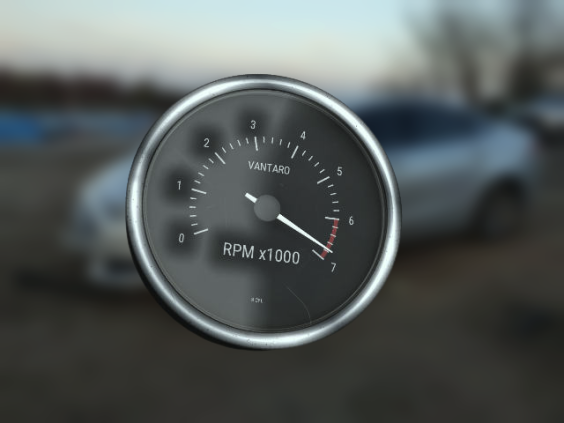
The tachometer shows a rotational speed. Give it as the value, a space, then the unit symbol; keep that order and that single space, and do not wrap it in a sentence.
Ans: 6800 rpm
